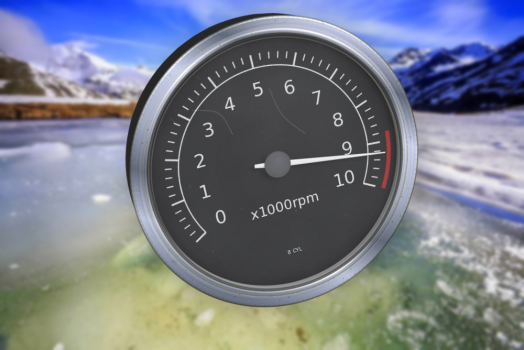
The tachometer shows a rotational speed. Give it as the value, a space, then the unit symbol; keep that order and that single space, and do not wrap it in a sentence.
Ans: 9200 rpm
